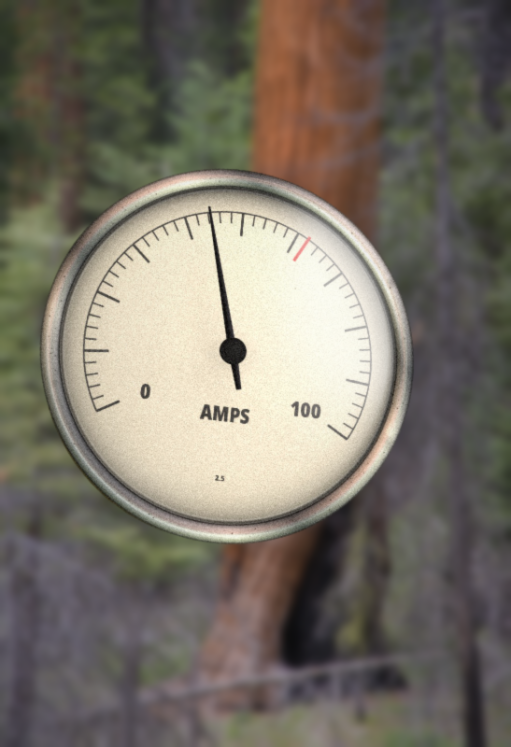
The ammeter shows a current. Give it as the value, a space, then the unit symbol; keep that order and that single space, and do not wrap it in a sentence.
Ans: 44 A
